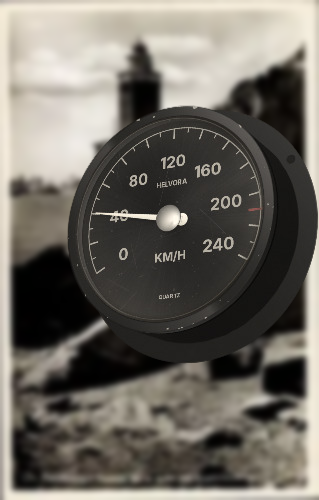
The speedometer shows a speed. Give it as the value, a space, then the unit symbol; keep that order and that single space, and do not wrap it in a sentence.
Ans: 40 km/h
